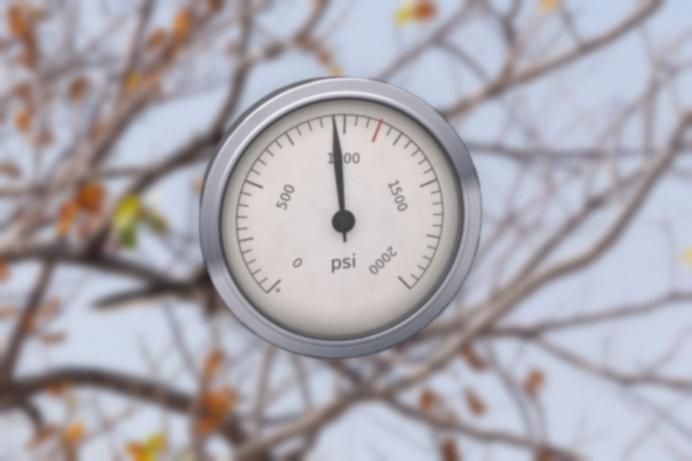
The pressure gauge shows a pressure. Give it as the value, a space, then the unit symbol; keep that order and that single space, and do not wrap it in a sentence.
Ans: 950 psi
